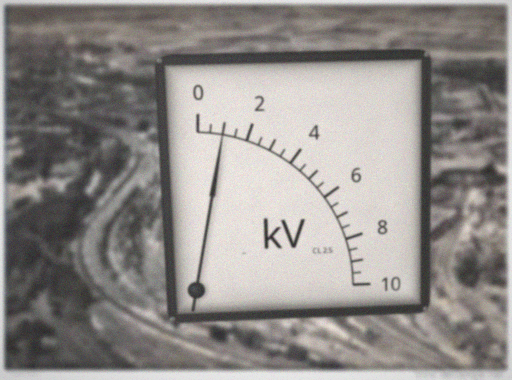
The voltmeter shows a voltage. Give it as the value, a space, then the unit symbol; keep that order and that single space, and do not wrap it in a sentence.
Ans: 1 kV
